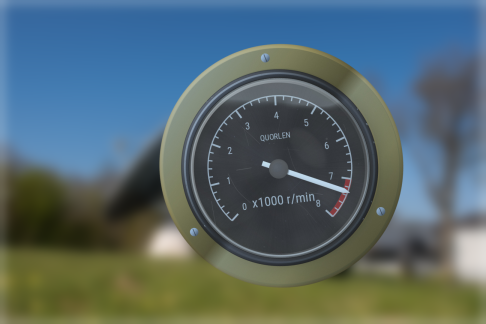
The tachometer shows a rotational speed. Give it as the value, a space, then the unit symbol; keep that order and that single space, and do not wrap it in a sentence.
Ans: 7300 rpm
